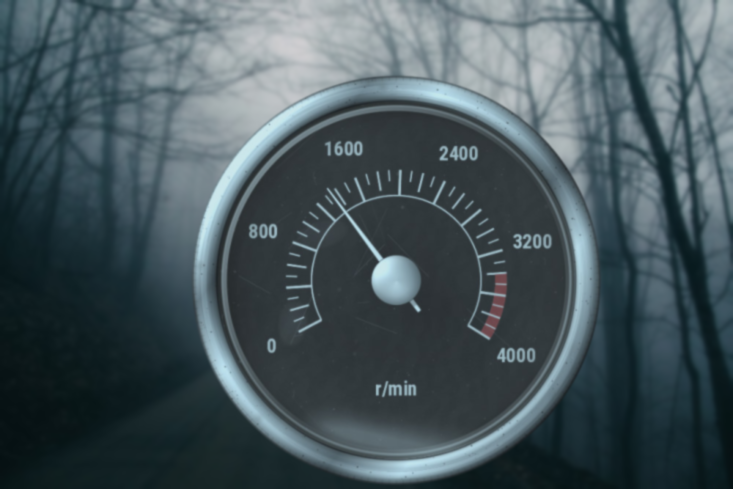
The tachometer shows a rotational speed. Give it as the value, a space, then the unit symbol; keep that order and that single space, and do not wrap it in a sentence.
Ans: 1350 rpm
